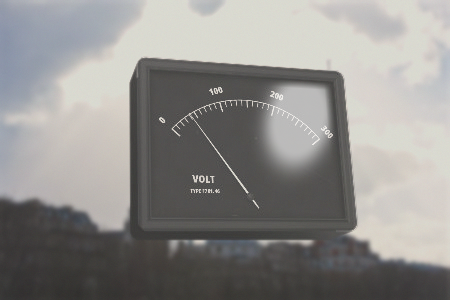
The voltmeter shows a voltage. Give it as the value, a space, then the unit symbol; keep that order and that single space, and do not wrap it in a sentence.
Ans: 40 V
